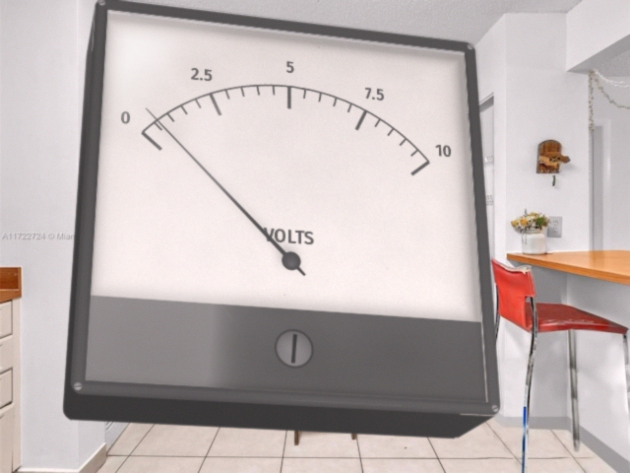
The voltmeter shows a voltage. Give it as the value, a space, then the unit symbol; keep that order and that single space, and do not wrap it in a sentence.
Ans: 0.5 V
